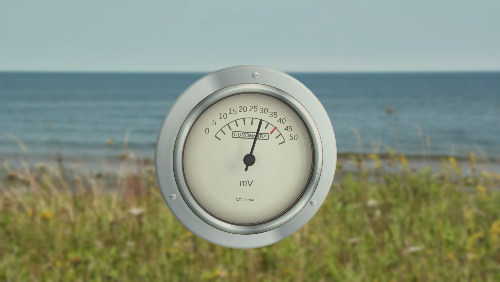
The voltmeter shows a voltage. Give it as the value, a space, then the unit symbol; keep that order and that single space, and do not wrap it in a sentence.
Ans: 30 mV
